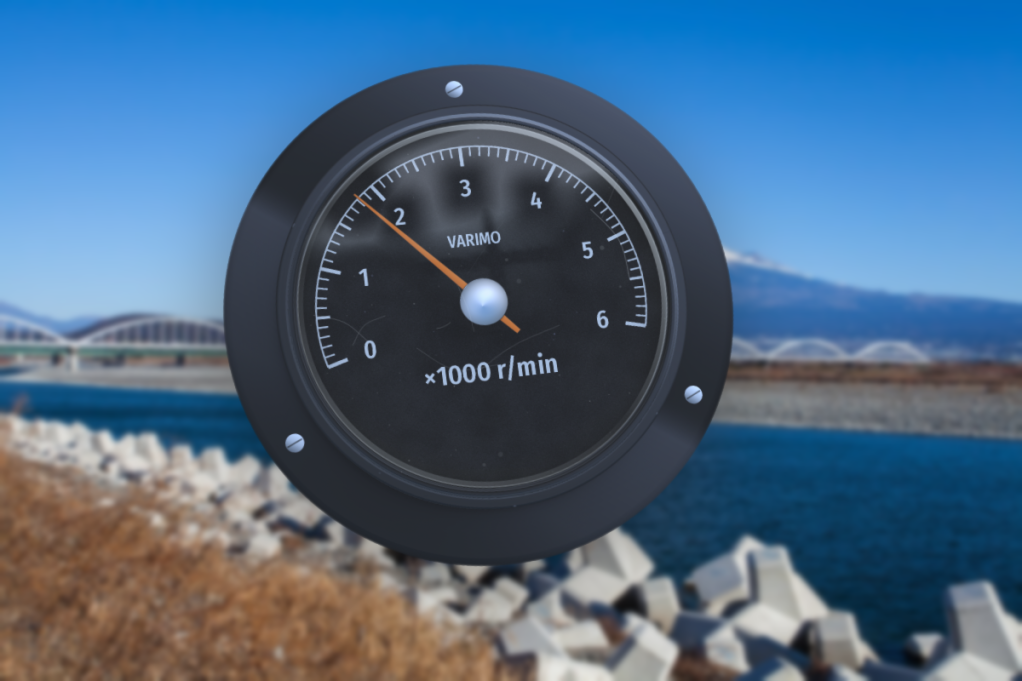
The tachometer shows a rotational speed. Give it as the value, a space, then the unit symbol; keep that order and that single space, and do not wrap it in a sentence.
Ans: 1800 rpm
